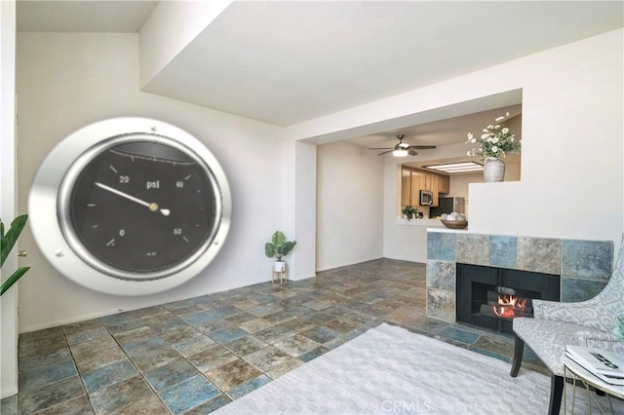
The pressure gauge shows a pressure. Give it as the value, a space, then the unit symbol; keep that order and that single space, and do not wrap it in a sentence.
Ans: 15 psi
